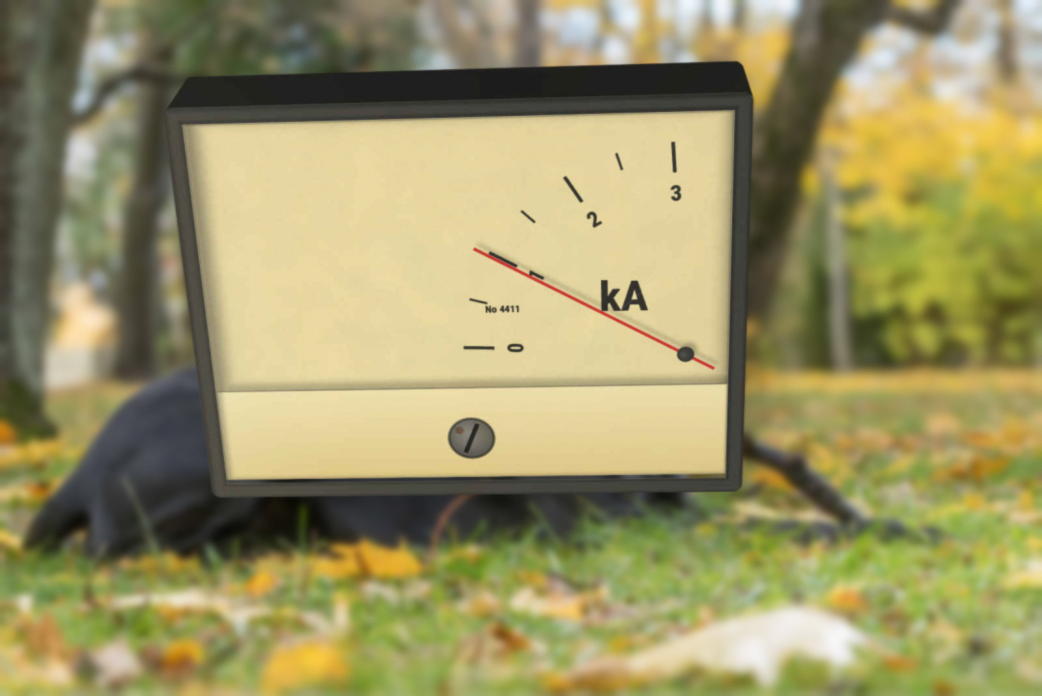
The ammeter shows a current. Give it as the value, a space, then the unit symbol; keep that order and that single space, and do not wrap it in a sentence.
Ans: 1 kA
